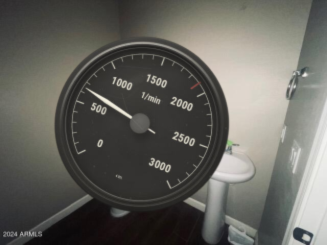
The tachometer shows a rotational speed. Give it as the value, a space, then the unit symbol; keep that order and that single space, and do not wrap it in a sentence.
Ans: 650 rpm
